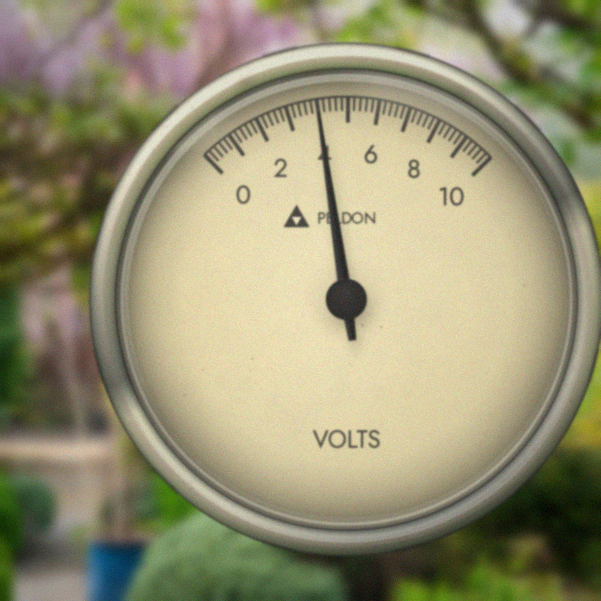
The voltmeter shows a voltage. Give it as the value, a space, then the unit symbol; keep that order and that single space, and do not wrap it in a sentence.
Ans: 4 V
